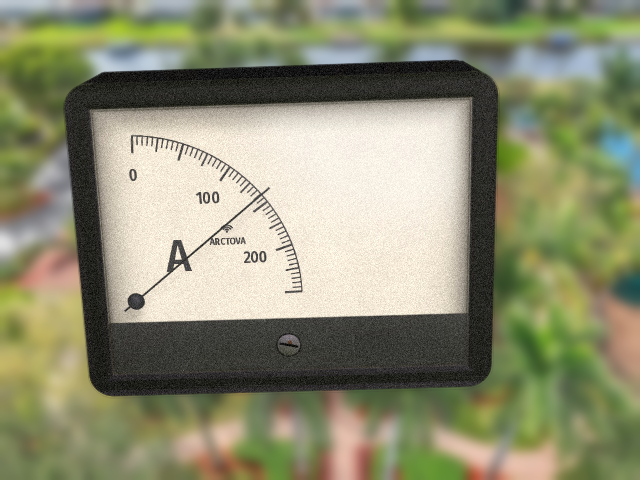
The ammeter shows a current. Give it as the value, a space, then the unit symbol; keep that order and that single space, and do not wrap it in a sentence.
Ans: 140 A
